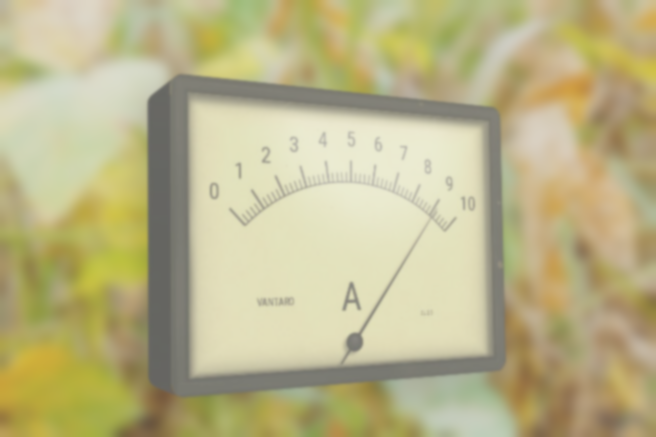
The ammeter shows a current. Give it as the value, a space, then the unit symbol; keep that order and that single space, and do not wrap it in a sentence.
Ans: 9 A
